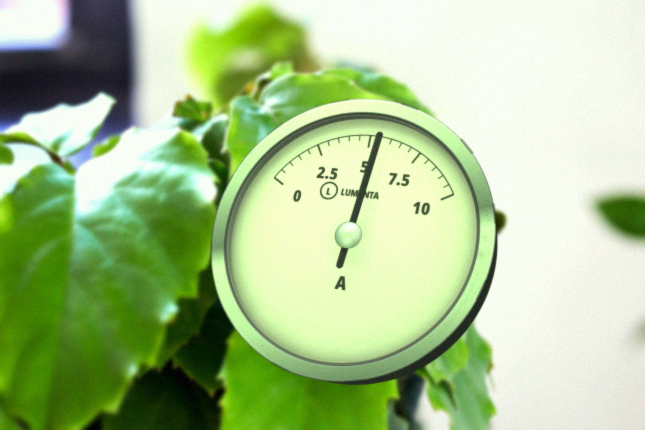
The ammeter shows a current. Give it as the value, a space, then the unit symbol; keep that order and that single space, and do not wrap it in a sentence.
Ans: 5.5 A
